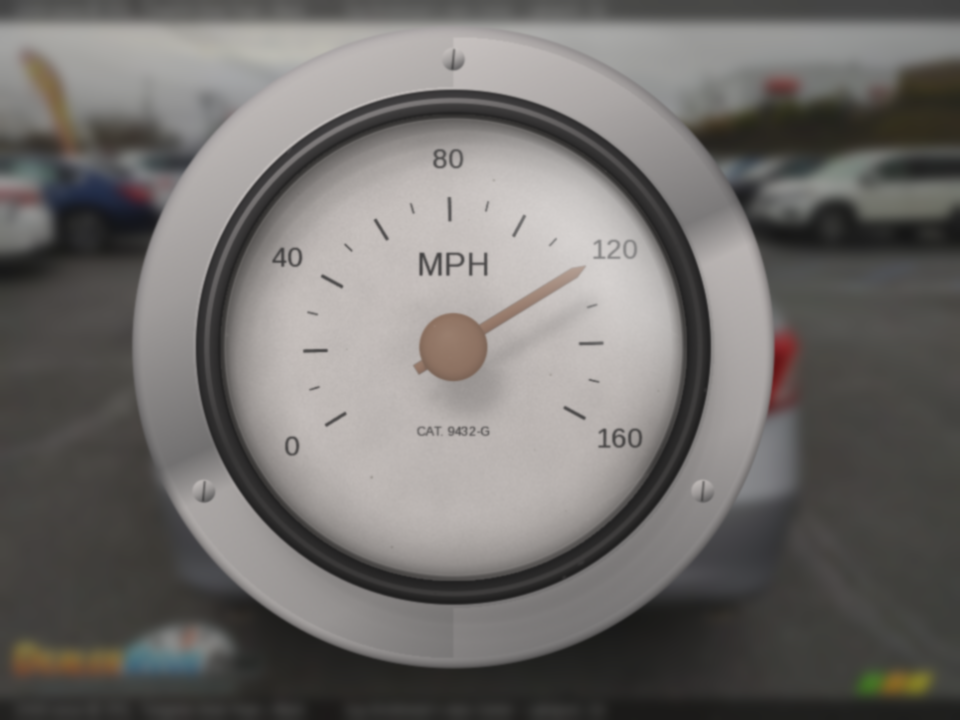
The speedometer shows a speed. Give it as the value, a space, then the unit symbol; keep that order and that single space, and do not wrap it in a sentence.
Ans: 120 mph
